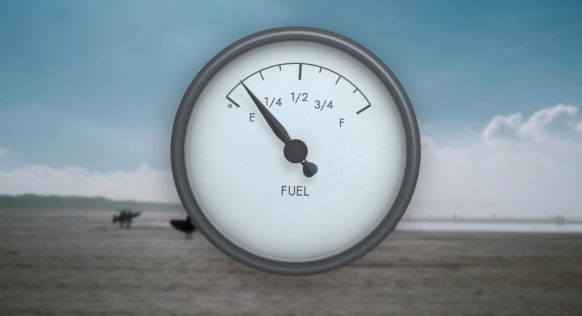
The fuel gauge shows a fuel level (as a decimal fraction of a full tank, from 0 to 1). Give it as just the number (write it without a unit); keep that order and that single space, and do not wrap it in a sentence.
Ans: 0.125
